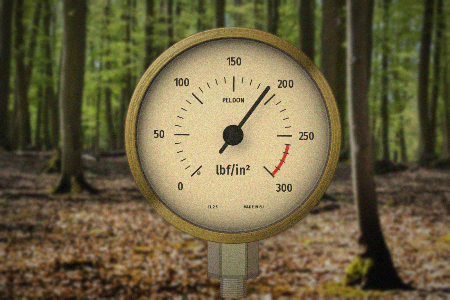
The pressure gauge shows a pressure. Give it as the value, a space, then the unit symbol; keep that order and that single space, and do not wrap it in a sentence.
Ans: 190 psi
